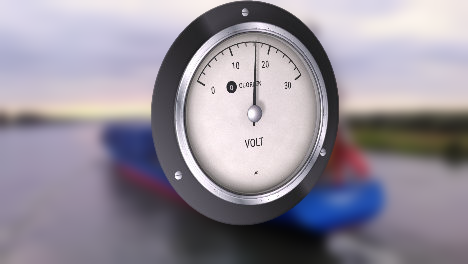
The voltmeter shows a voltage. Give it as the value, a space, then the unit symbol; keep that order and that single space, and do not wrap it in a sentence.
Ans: 16 V
